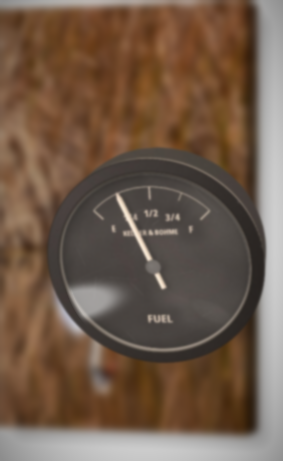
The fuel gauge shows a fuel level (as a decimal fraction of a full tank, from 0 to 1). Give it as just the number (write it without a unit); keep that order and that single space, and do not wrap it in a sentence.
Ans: 0.25
